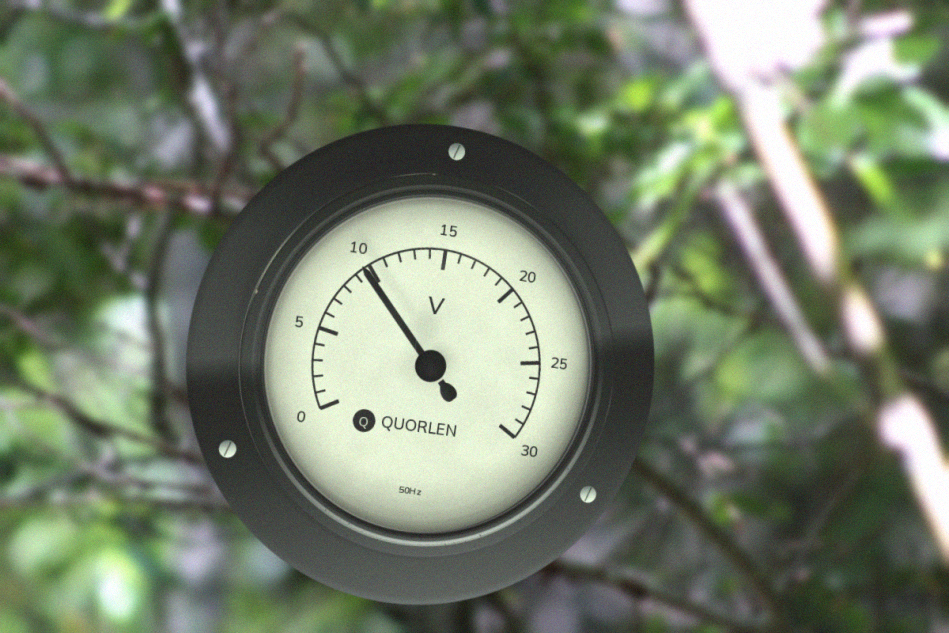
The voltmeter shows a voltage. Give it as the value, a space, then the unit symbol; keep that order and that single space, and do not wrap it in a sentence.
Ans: 9.5 V
